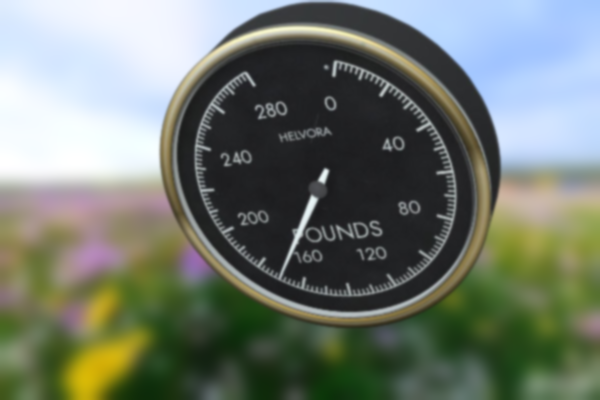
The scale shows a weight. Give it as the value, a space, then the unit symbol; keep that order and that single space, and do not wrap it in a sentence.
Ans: 170 lb
